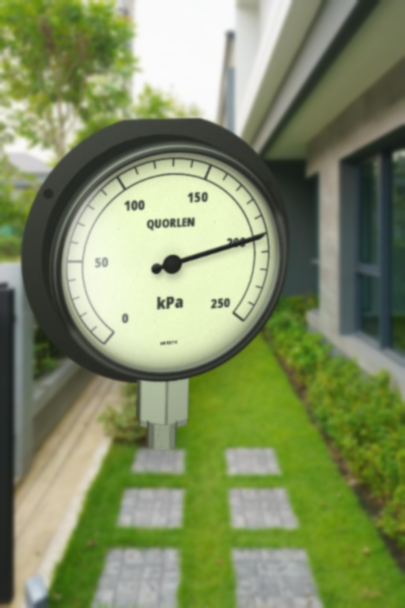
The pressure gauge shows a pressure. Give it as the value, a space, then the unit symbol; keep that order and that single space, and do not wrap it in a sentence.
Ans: 200 kPa
